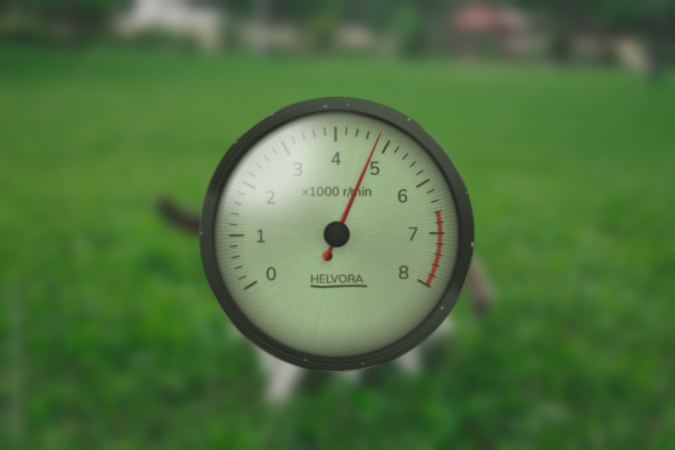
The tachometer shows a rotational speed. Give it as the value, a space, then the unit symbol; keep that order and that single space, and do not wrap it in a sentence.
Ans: 4800 rpm
